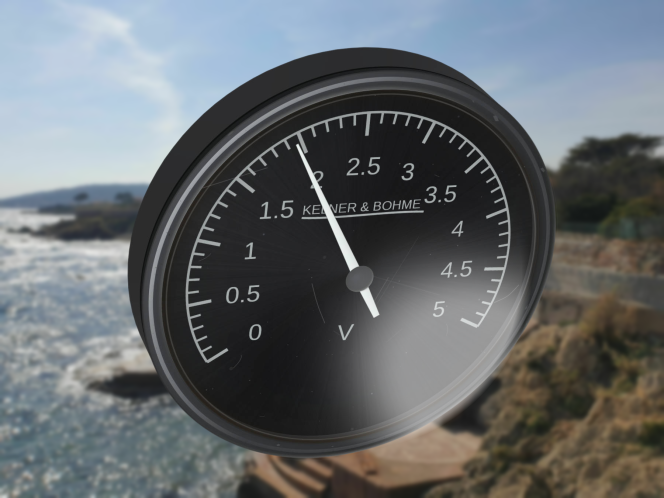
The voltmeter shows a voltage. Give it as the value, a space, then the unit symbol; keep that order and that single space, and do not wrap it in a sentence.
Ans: 1.95 V
